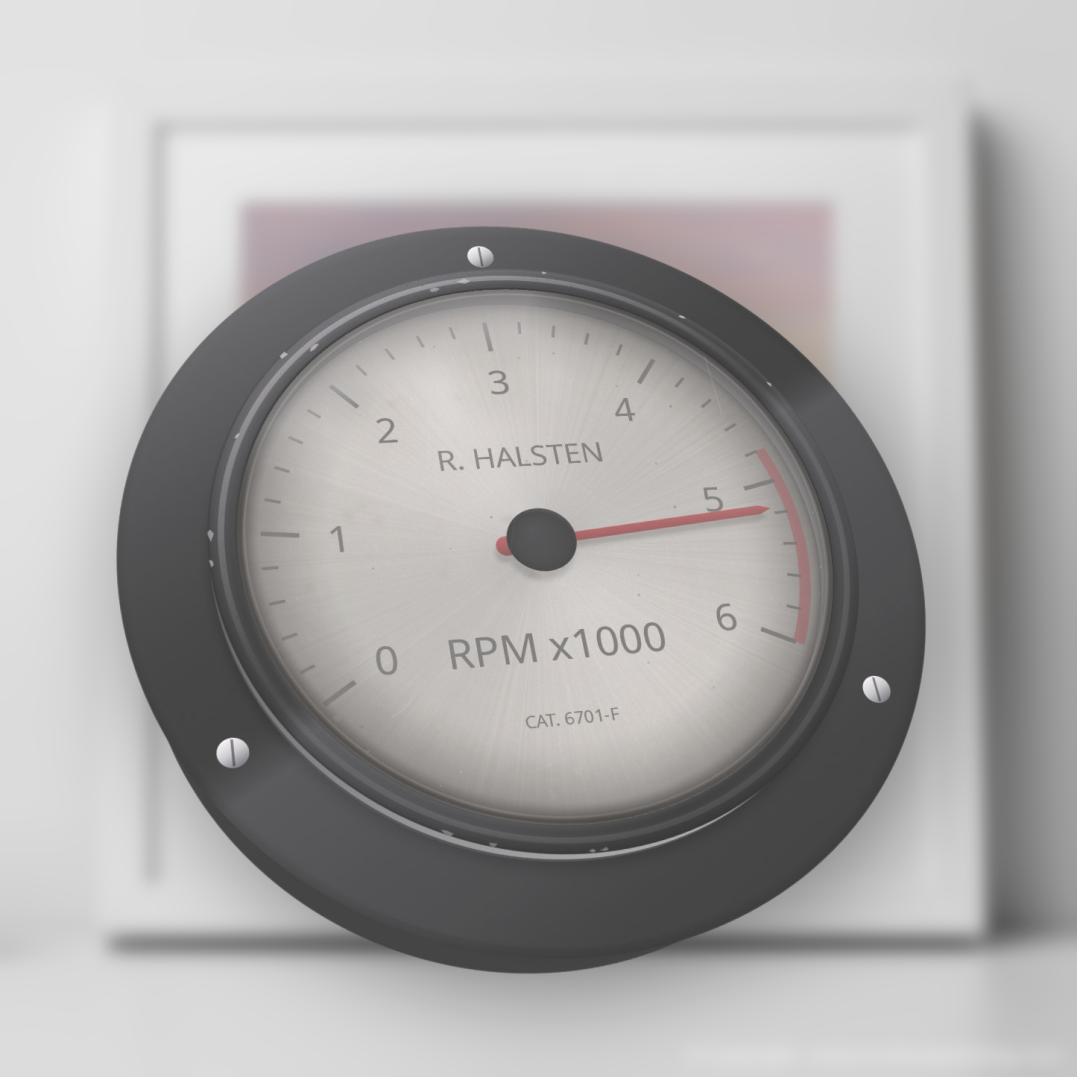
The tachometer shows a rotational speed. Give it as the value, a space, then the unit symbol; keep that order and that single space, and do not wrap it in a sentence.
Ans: 5200 rpm
